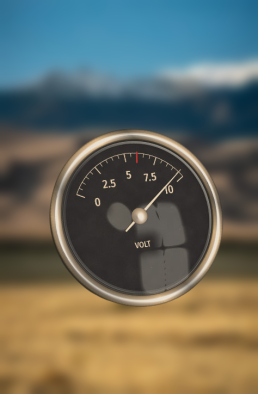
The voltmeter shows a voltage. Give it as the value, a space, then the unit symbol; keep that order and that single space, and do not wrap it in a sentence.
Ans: 9.5 V
